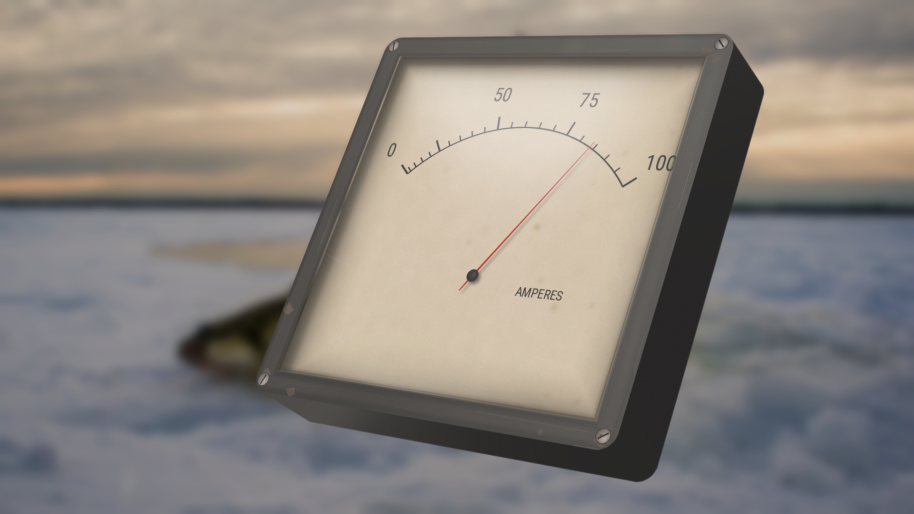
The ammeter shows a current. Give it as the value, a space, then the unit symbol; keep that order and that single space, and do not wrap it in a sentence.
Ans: 85 A
